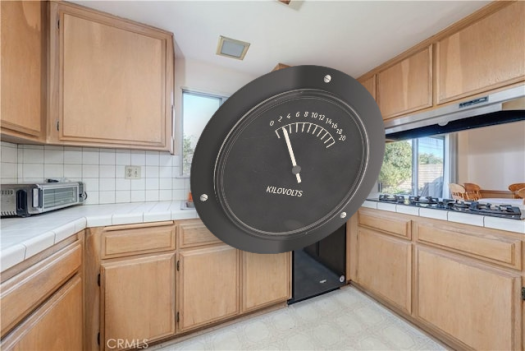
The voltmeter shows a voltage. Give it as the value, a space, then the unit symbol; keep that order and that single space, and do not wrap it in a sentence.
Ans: 2 kV
